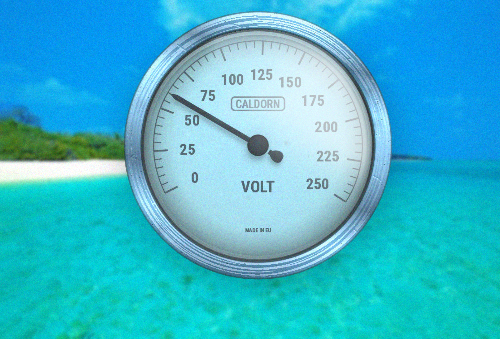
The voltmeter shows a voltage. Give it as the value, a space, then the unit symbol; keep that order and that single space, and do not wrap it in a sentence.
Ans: 60 V
